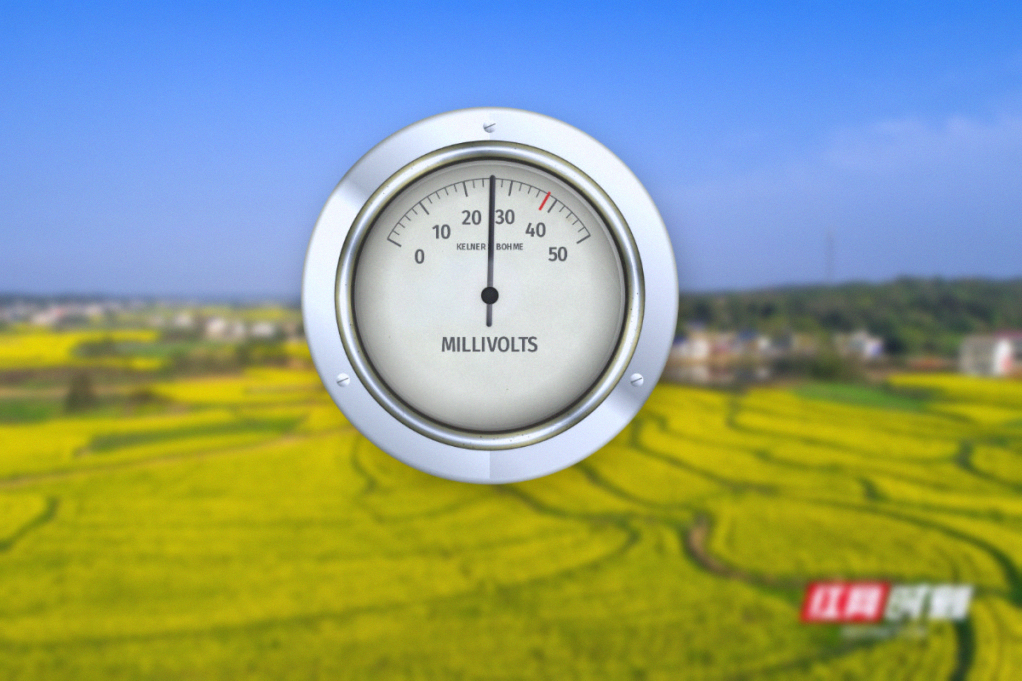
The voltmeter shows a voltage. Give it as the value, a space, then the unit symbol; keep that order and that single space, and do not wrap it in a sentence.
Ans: 26 mV
